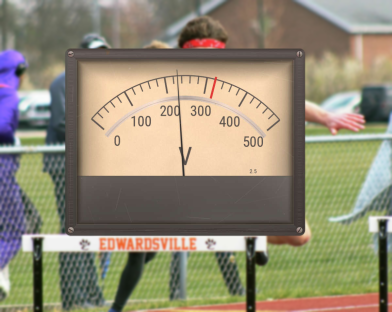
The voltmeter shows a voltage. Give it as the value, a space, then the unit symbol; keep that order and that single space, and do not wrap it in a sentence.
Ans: 230 V
